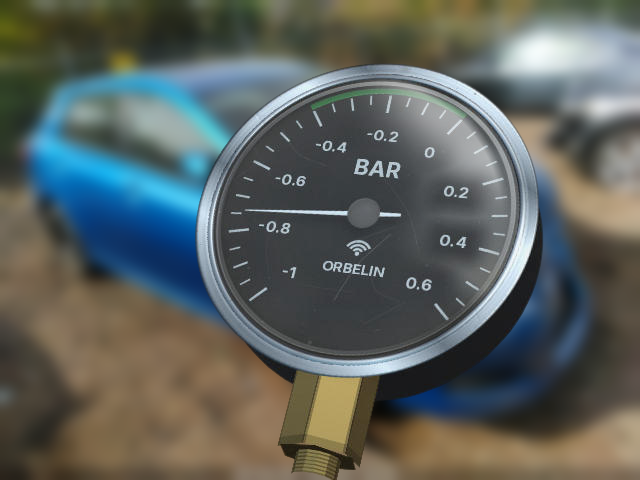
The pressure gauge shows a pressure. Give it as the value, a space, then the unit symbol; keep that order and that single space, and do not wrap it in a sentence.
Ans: -0.75 bar
